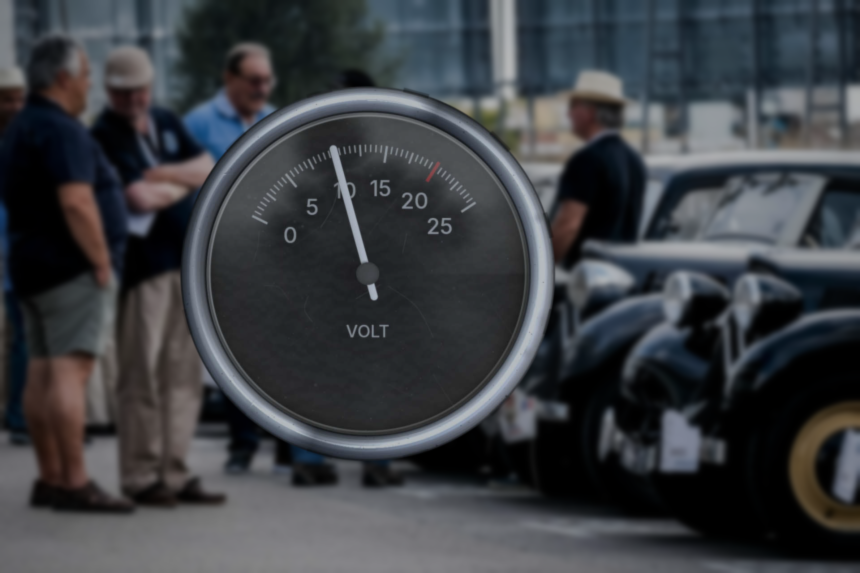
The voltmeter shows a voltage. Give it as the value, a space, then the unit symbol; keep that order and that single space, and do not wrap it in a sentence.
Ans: 10 V
